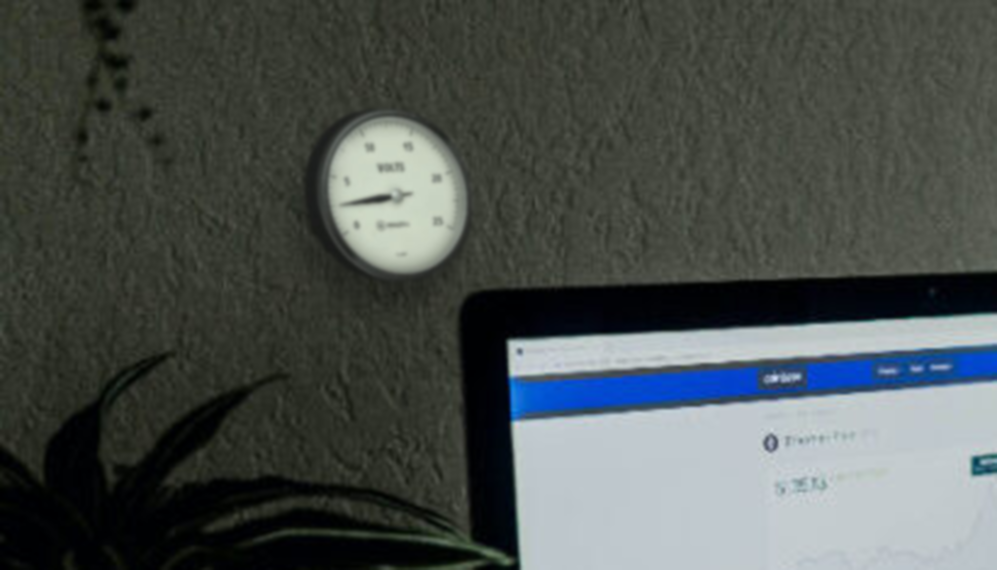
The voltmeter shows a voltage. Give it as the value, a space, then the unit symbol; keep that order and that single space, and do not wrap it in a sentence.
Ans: 2.5 V
